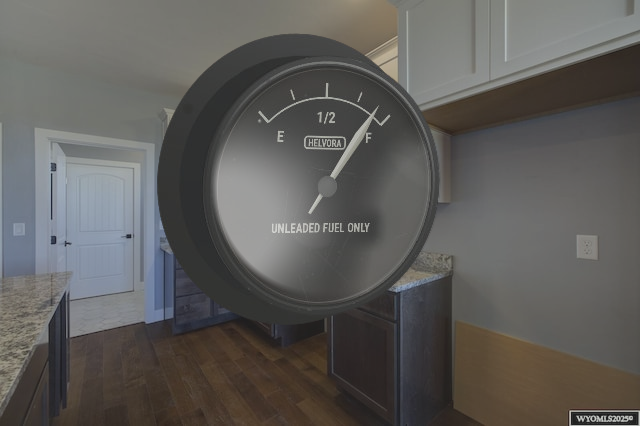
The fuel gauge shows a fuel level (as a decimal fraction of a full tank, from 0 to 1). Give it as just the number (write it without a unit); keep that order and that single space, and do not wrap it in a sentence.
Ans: 0.875
